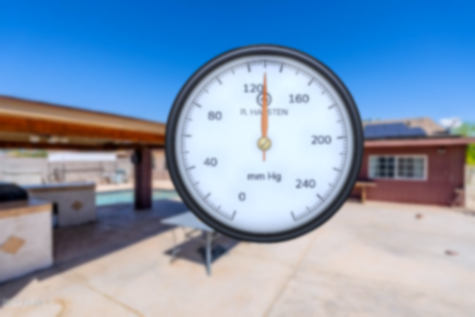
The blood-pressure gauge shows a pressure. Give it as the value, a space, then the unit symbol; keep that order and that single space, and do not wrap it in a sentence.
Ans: 130 mmHg
